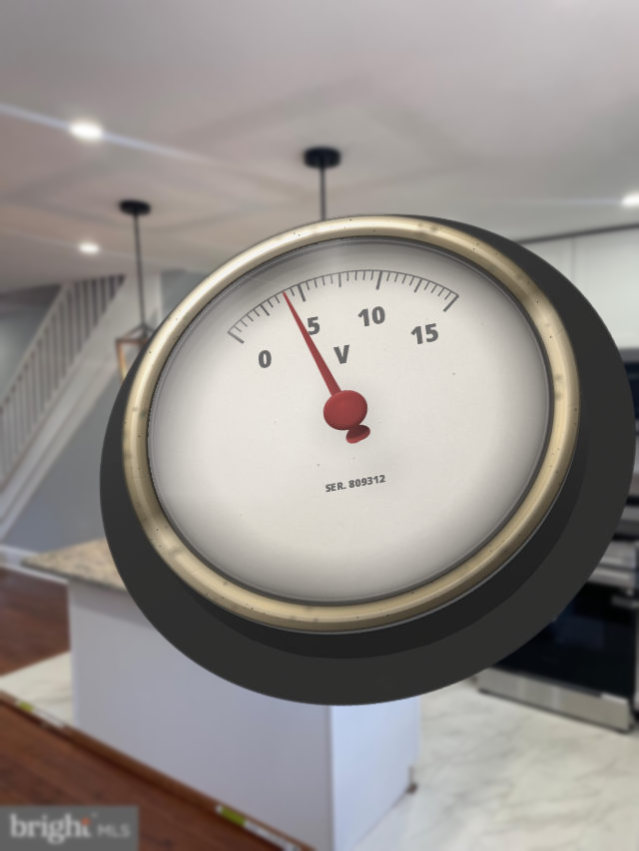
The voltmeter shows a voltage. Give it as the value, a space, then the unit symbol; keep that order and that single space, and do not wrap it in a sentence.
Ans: 4 V
